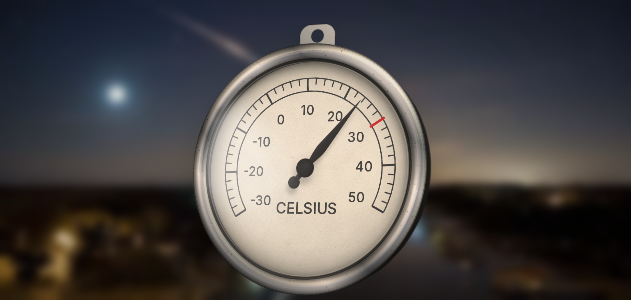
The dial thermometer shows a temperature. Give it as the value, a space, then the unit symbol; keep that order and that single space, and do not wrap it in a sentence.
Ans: 24 °C
